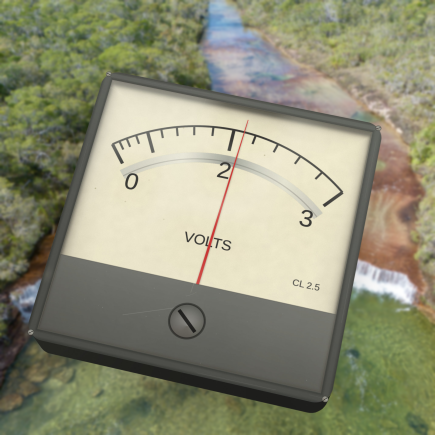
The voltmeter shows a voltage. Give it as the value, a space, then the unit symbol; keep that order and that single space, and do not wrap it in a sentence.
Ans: 2.1 V
